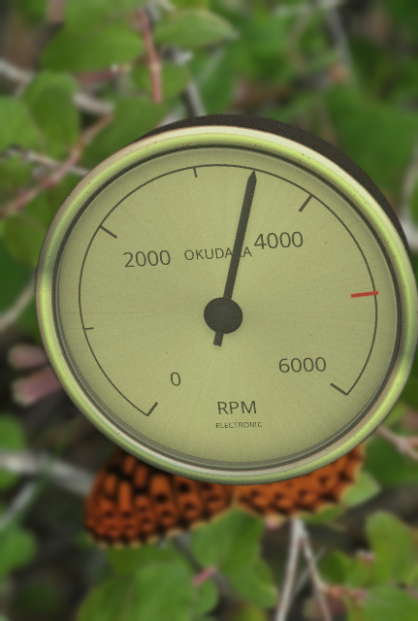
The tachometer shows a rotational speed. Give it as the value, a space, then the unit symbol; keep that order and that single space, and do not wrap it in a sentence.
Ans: 3500 rpm
